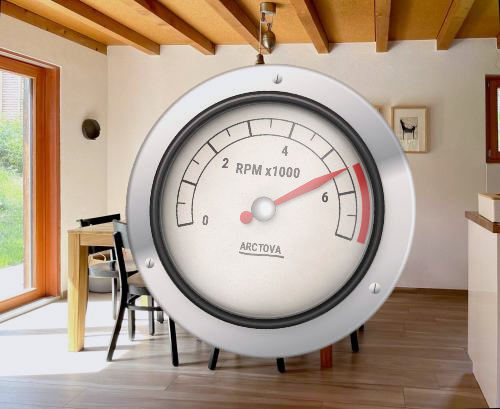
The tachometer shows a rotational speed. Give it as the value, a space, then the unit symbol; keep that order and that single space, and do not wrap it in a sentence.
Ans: 5500 rpm
